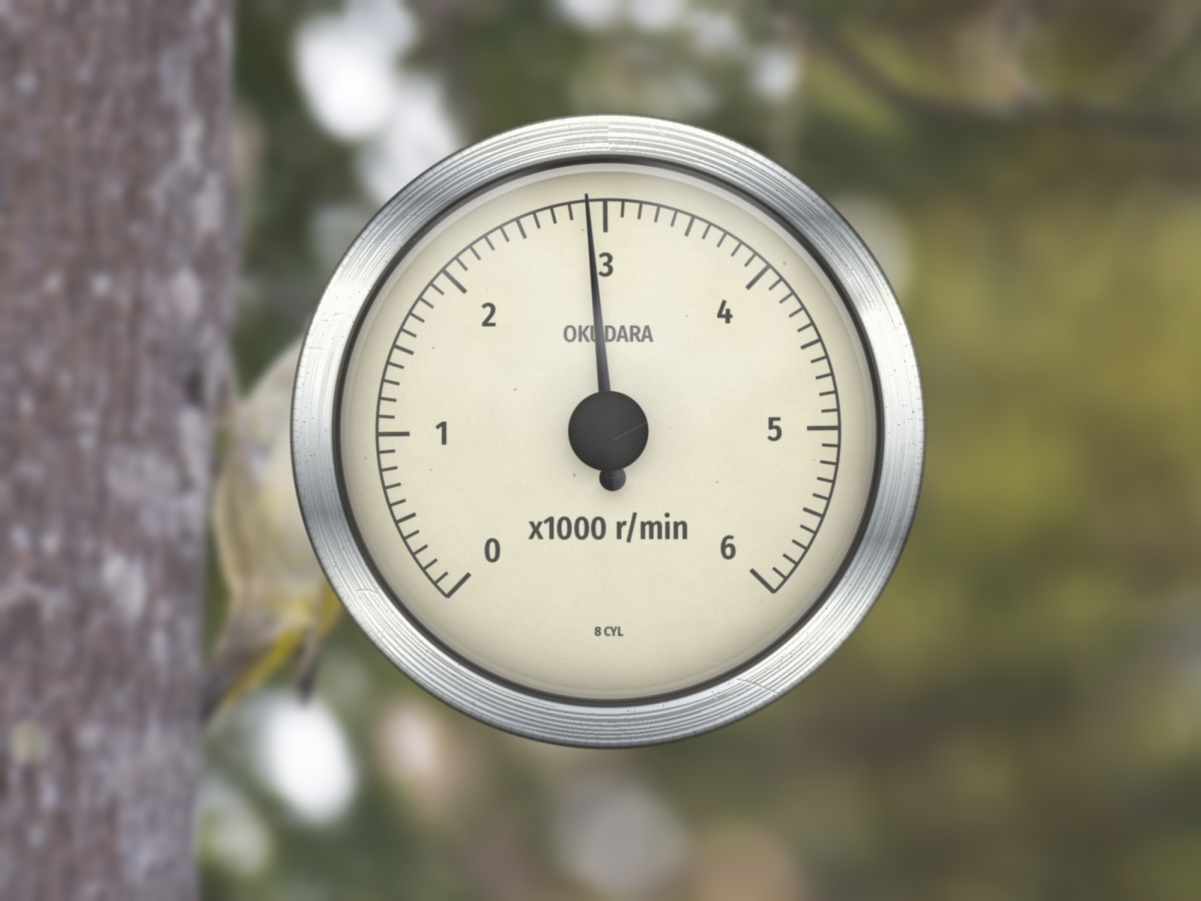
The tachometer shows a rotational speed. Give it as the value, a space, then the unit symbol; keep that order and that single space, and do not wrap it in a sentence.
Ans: 2900 rpm
